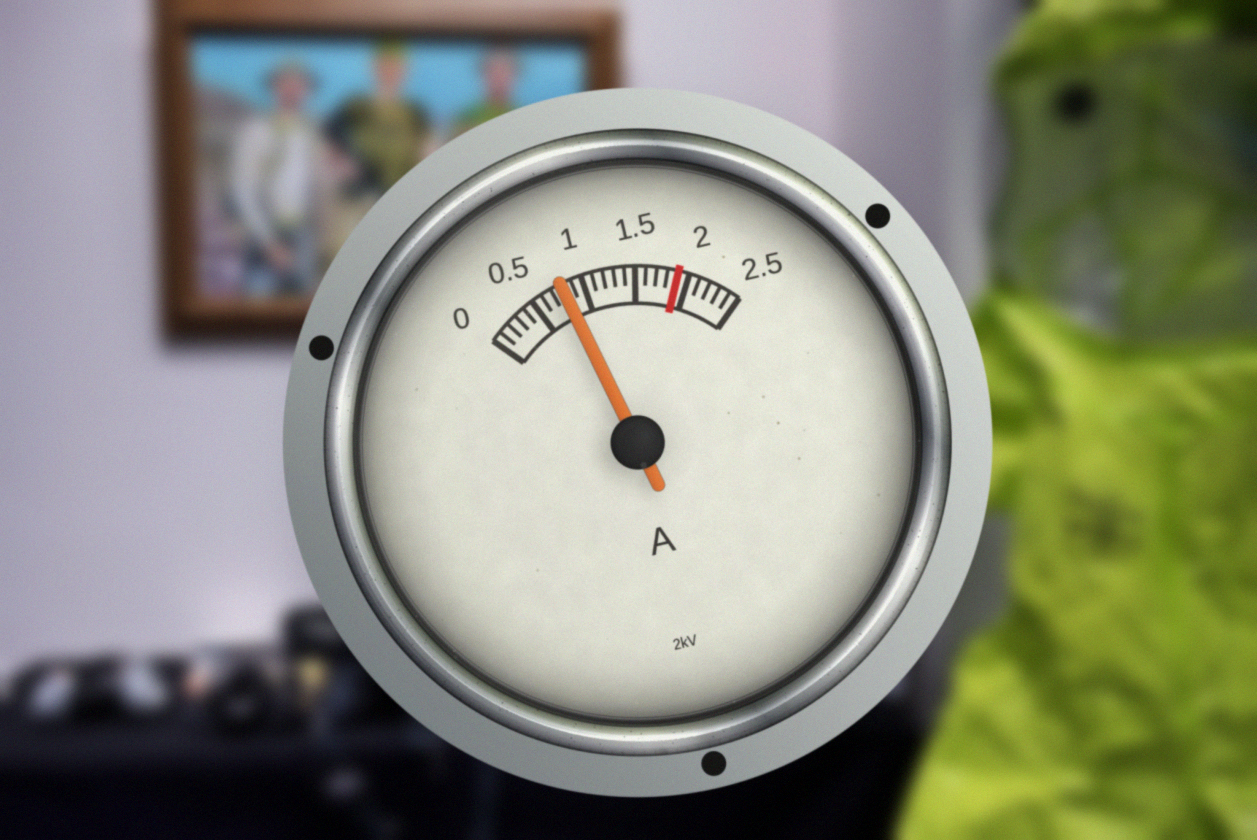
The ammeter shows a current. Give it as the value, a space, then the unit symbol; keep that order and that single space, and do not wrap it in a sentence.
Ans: 0.8 A
